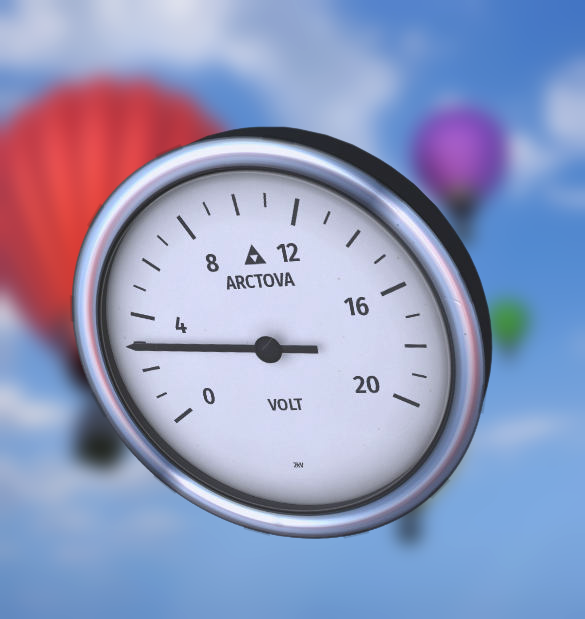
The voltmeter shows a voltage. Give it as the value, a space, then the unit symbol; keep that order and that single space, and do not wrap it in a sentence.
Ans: 3 V
